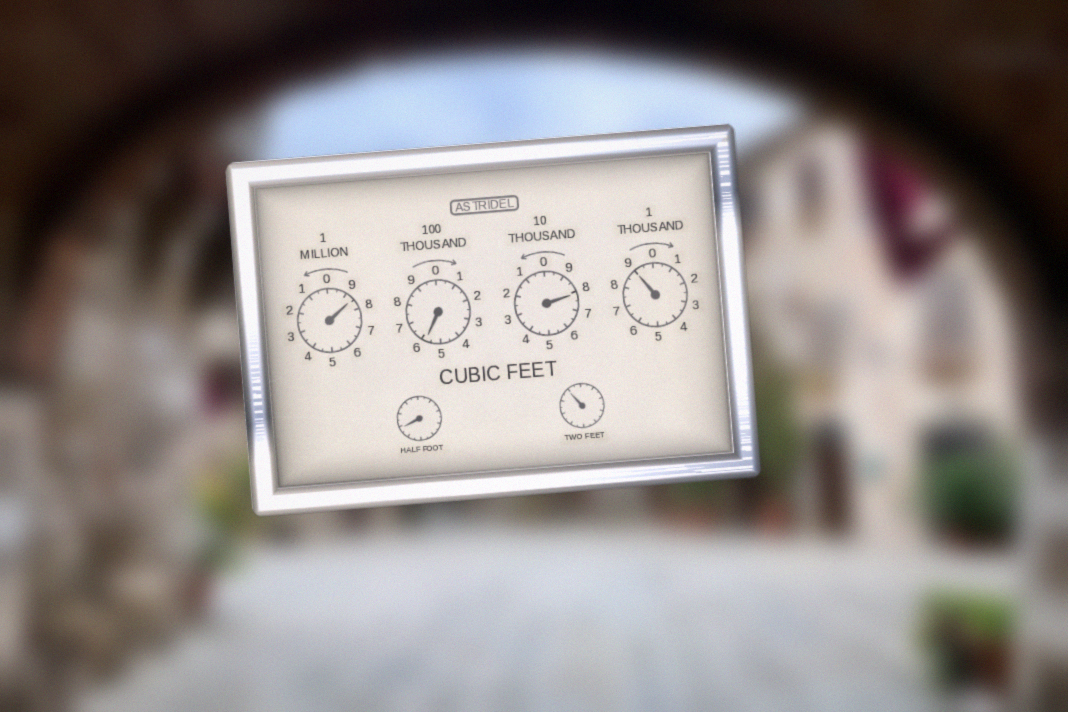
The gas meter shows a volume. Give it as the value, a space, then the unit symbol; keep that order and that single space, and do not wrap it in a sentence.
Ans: 857900 ft³
